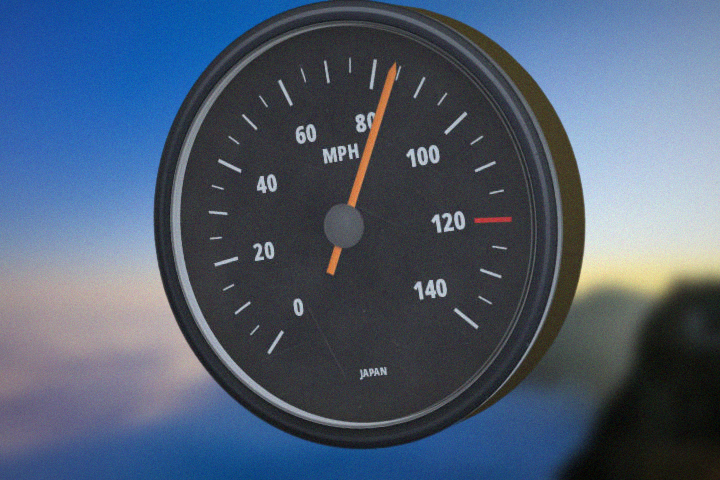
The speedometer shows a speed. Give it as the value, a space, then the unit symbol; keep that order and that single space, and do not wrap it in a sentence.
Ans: 85 mph
